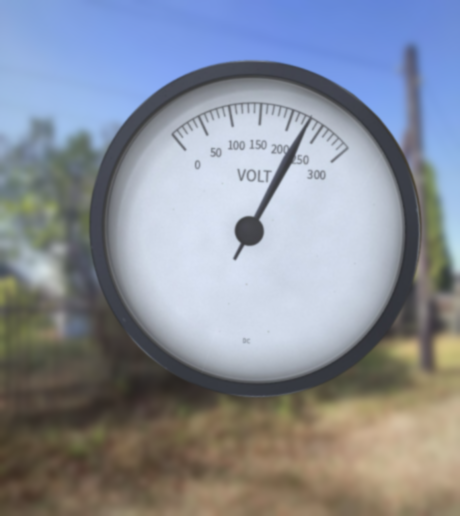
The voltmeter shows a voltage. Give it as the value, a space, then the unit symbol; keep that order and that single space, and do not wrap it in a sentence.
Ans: 230 V
